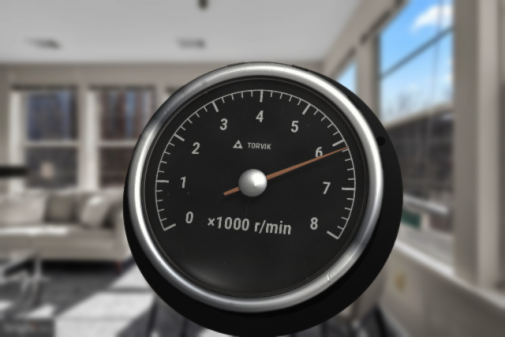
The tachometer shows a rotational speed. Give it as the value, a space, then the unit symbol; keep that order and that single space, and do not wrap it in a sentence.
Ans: 6200 rpm
